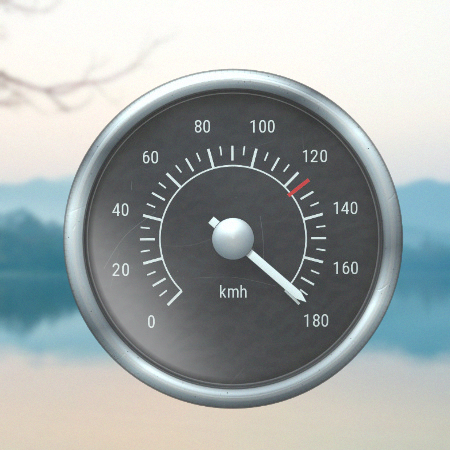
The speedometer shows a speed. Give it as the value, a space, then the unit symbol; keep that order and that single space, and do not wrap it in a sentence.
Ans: 177.5 km/h
